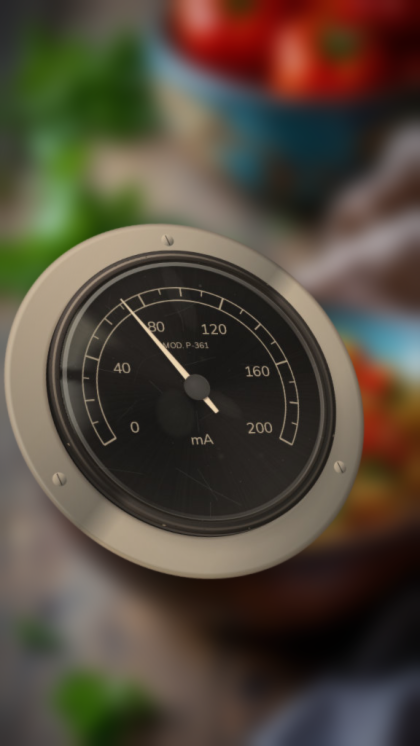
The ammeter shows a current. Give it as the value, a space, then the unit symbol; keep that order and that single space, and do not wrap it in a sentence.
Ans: 70 mA
